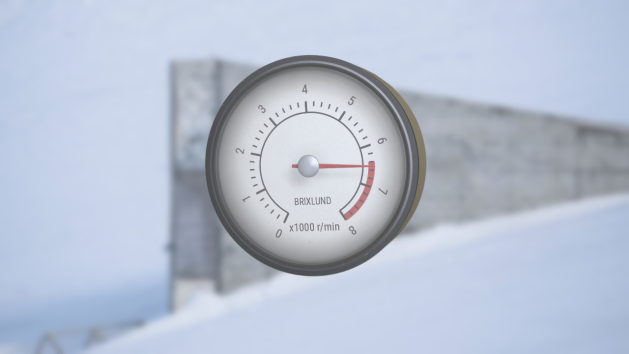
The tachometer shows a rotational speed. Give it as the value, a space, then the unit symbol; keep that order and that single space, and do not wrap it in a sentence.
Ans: 6500 rpm
